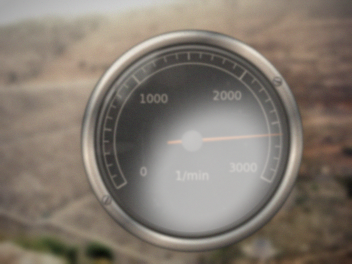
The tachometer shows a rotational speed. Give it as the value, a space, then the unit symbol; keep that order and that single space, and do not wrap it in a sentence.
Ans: 2600 rpm
